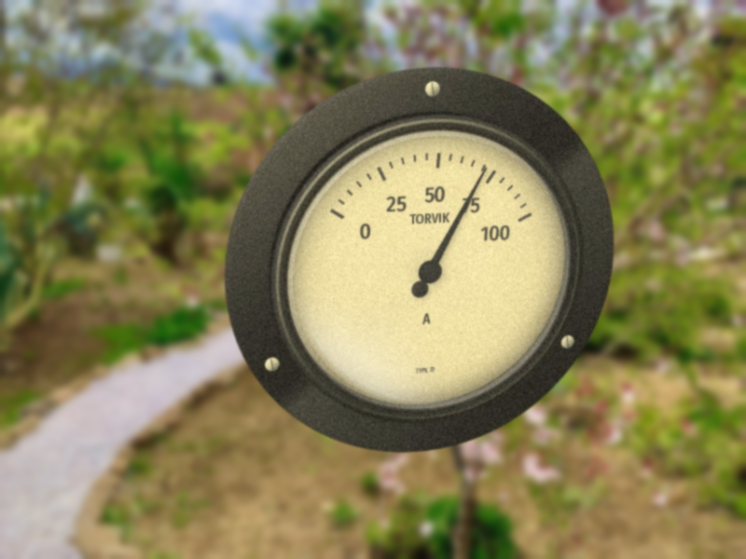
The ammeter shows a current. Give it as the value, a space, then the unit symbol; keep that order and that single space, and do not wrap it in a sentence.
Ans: 70 A
